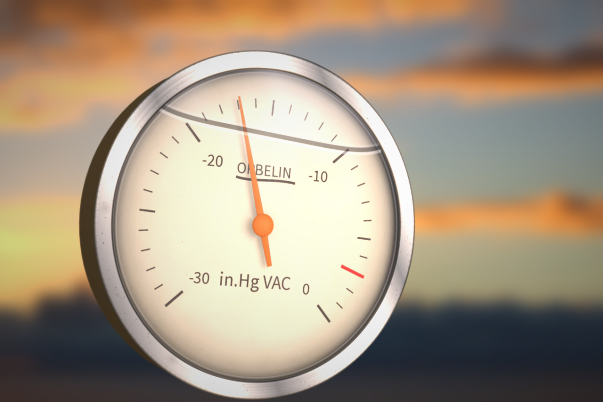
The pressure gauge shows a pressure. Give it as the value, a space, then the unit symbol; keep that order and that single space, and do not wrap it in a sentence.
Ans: -17 inHg
